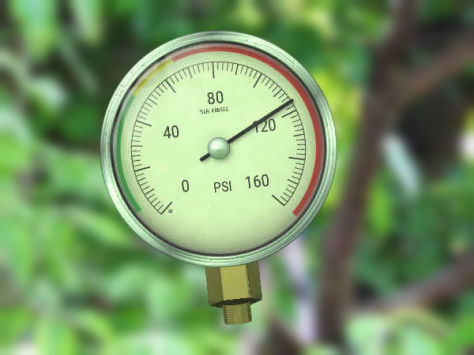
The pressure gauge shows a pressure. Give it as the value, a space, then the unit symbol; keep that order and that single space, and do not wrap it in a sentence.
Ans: 116 psi
